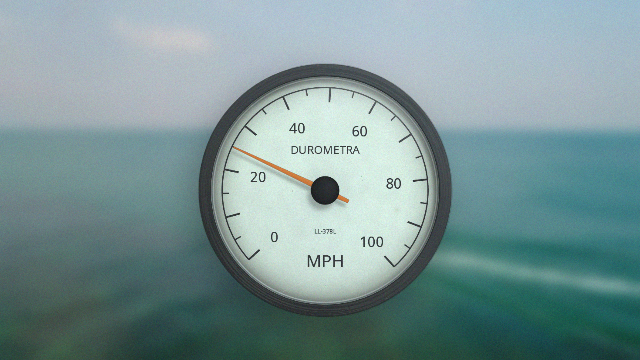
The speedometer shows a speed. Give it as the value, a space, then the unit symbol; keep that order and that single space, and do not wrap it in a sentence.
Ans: 25 mph
